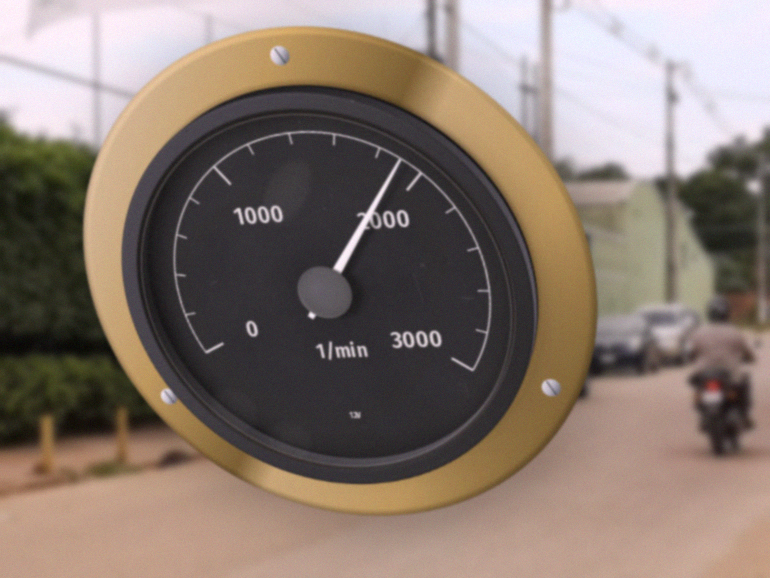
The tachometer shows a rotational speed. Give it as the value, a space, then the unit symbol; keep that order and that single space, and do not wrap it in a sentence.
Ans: 1900 rpm
